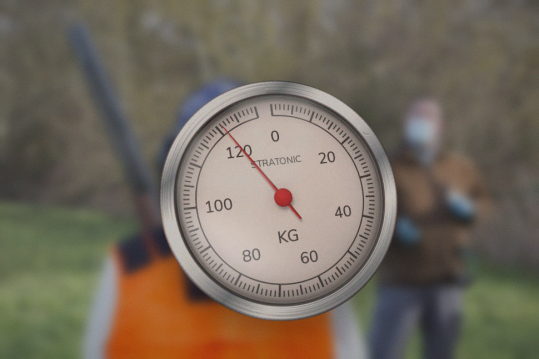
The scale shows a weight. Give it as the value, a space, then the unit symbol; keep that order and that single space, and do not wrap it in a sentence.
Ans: 121 kg
